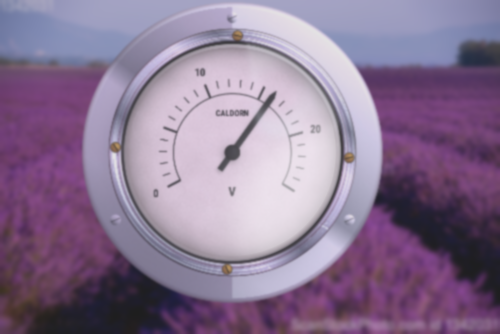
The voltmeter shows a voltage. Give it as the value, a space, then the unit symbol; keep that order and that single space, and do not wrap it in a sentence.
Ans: 16 V
